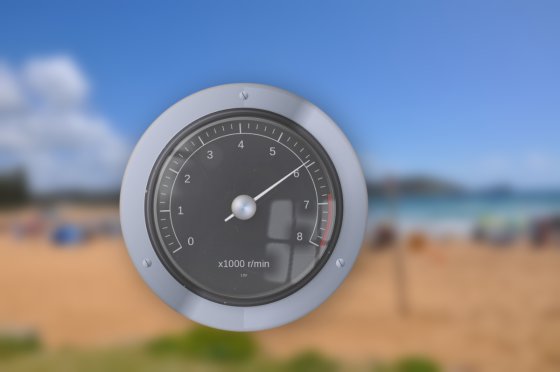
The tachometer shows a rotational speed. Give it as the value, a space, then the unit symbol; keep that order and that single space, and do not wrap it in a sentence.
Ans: 5900 rpm
